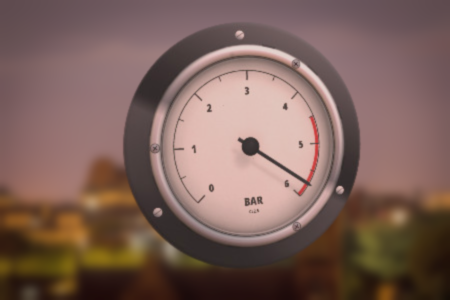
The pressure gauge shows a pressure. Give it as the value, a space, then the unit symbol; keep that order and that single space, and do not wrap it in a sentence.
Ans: 5.75 bar
